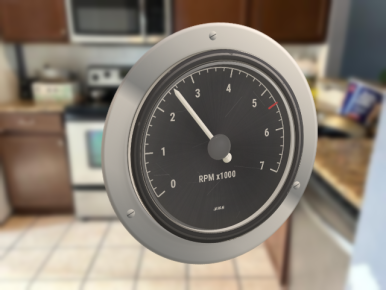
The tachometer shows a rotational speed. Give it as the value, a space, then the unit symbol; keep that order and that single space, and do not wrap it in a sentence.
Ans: 2500 rpm
